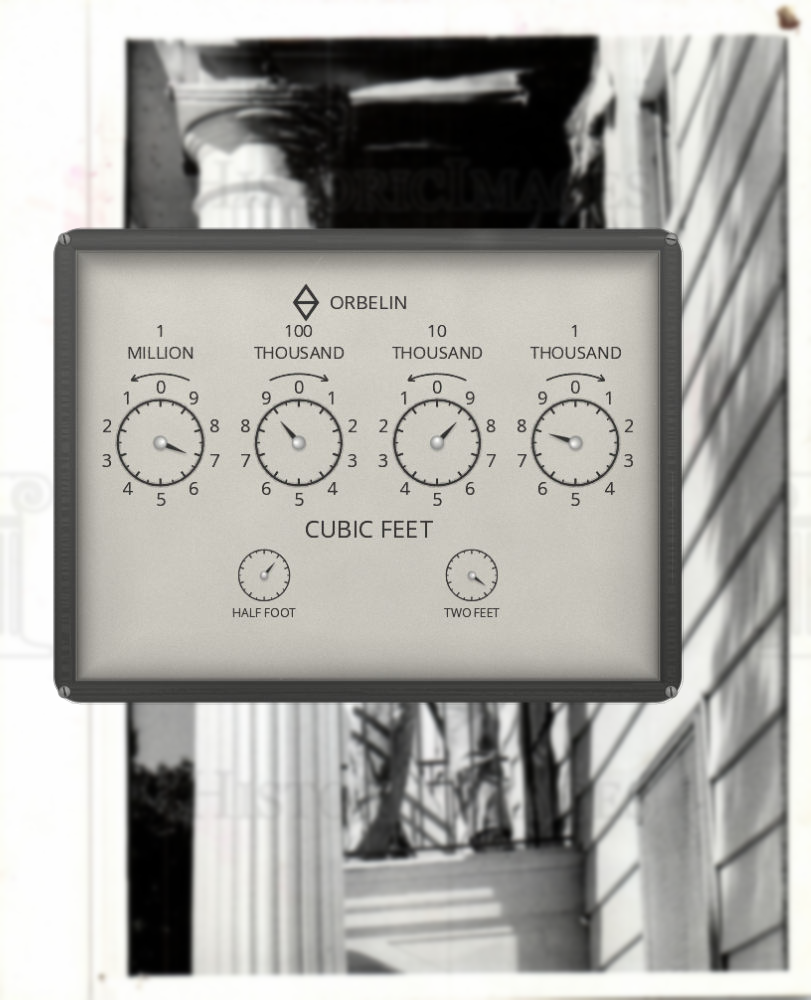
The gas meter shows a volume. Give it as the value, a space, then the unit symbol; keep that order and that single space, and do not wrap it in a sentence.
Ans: 688800 ft³
